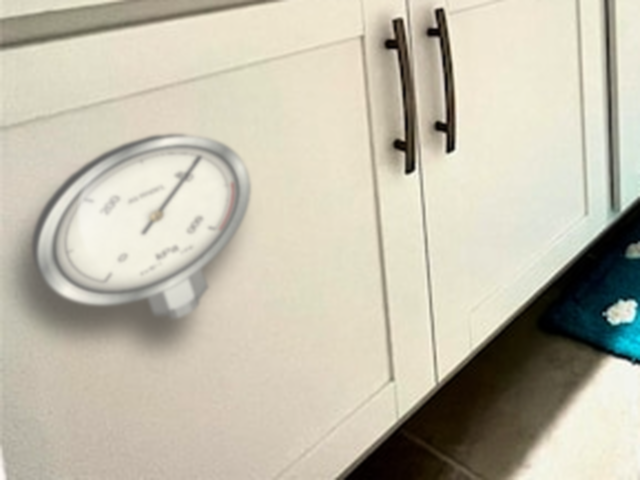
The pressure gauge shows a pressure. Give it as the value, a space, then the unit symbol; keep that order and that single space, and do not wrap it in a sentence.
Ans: 400 kPa
